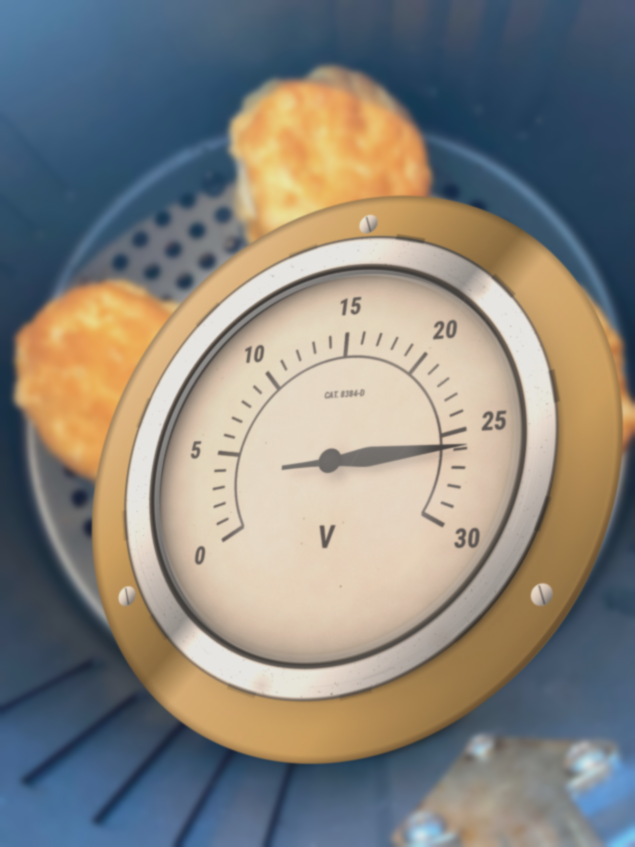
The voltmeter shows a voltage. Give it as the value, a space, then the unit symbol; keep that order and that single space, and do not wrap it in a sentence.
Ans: 26 V
